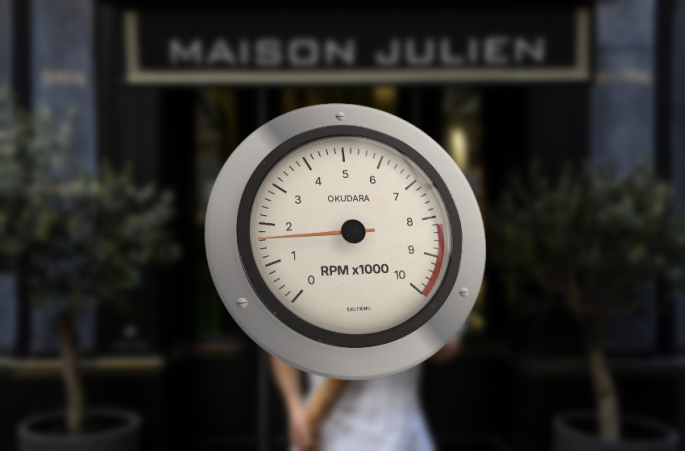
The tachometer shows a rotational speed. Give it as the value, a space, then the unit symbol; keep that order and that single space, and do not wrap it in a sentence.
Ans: 1600 rpm
